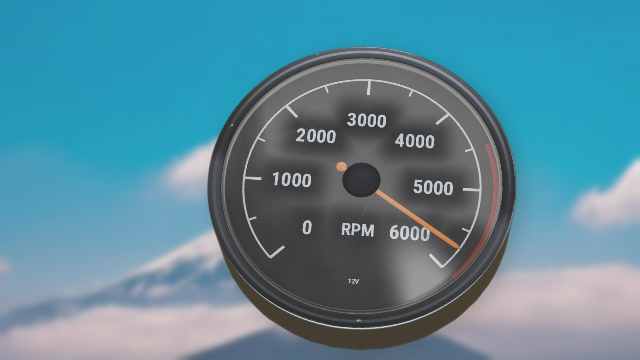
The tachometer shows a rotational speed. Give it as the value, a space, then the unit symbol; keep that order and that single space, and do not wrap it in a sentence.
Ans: 5750 rpm
